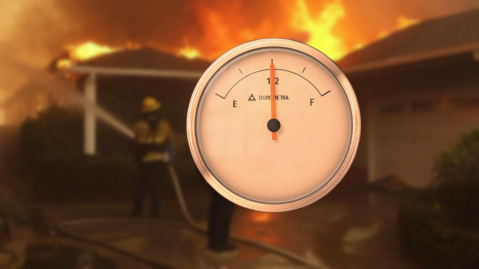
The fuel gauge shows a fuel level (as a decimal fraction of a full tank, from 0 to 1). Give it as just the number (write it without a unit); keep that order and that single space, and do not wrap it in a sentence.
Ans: 0.5
